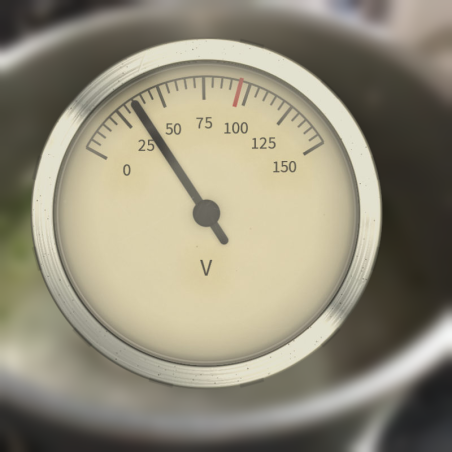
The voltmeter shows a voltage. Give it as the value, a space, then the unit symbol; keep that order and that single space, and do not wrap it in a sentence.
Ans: 35 V
